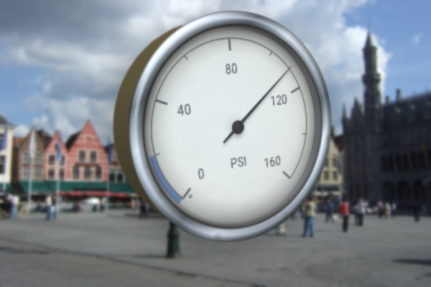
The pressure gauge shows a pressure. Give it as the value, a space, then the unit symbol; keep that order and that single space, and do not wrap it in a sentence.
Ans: 110 psi
